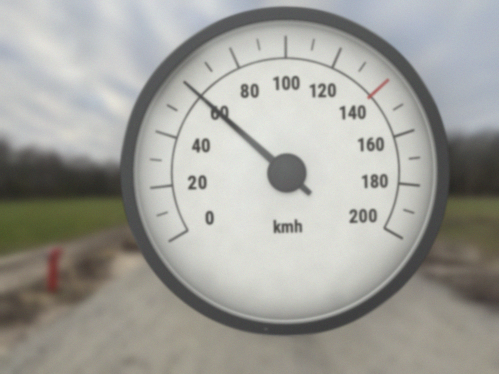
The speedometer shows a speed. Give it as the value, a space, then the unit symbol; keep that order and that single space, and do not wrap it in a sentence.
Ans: 60 km/h
